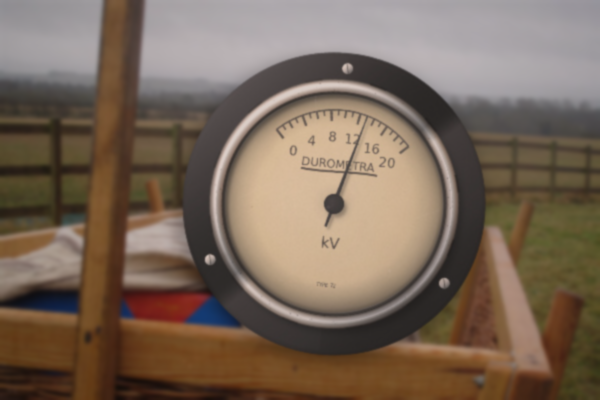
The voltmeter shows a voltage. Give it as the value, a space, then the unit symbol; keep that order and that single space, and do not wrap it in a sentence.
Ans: 13 kV
